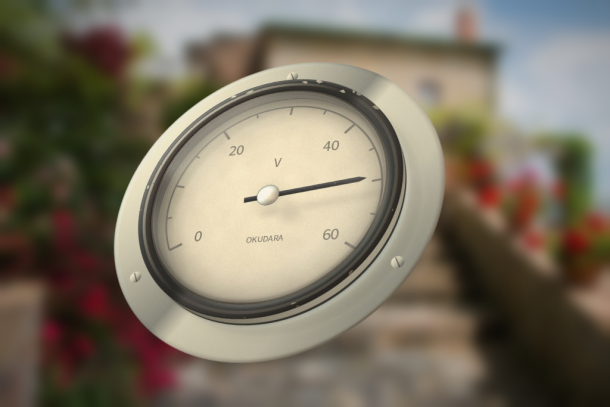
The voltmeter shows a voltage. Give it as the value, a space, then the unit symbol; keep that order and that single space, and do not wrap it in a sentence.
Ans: 50 V
